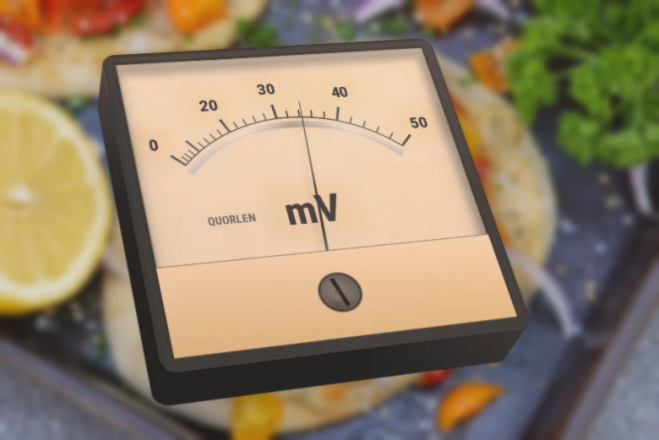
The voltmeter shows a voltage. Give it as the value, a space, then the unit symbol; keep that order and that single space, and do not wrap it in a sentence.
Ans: 34 mV
